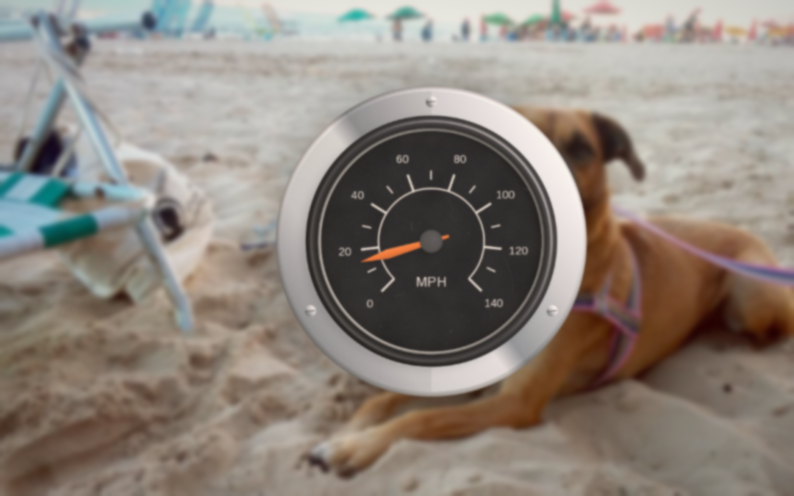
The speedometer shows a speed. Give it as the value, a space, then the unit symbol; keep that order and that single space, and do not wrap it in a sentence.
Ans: 15 mph
